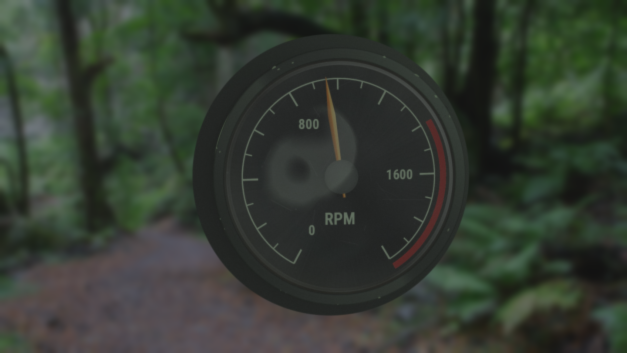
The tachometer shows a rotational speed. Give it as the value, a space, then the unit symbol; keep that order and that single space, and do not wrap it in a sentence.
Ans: 950 rpm
